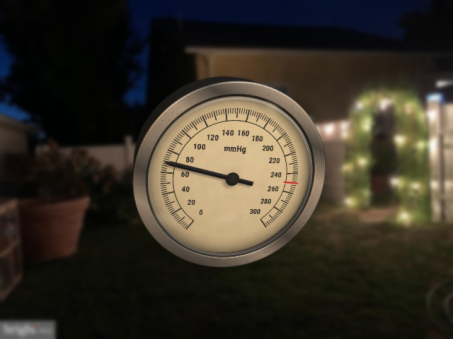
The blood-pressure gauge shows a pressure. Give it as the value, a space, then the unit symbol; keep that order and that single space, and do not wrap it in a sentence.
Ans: 70 mmHg
